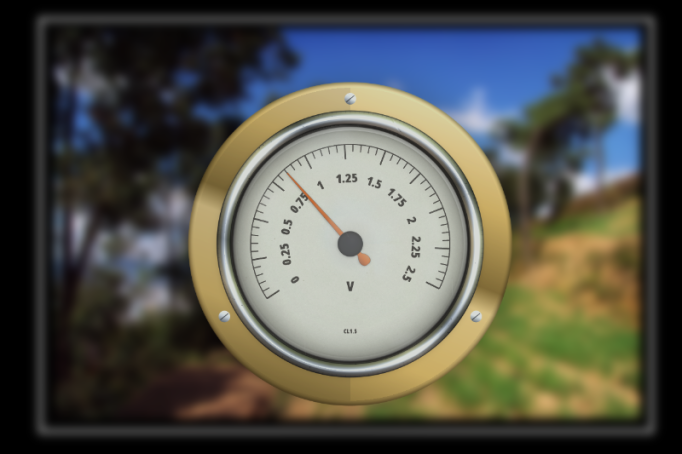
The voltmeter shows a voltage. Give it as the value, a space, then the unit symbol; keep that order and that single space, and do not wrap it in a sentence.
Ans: 0.85 V
